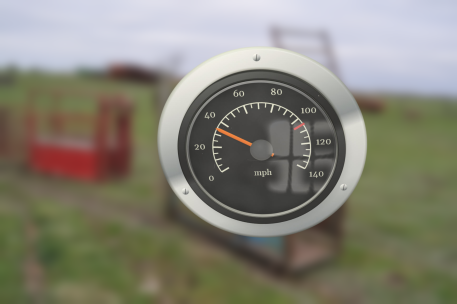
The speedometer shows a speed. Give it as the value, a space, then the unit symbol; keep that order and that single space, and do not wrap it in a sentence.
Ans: 35 mph
